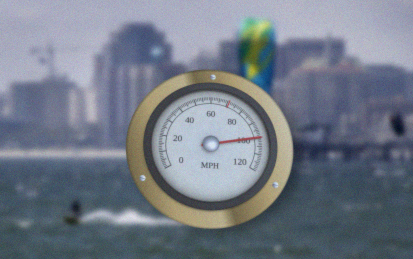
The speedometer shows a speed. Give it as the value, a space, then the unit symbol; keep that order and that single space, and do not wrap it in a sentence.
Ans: 100 mph
